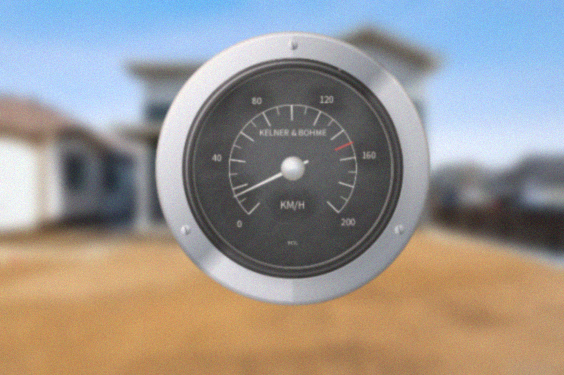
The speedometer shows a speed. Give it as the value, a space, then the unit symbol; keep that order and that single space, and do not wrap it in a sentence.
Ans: 15 km/h
